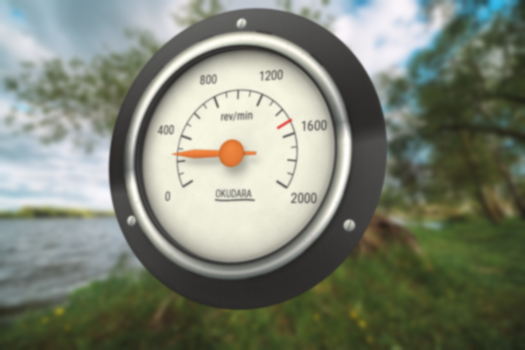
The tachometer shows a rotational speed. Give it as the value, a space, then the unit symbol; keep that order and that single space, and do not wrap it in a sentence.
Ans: 250 rpm
